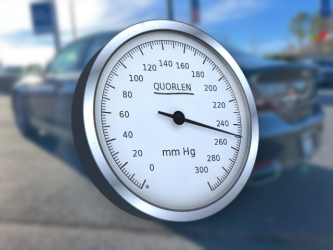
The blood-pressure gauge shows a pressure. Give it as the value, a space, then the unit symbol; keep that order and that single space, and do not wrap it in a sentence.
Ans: 250 mmHg
